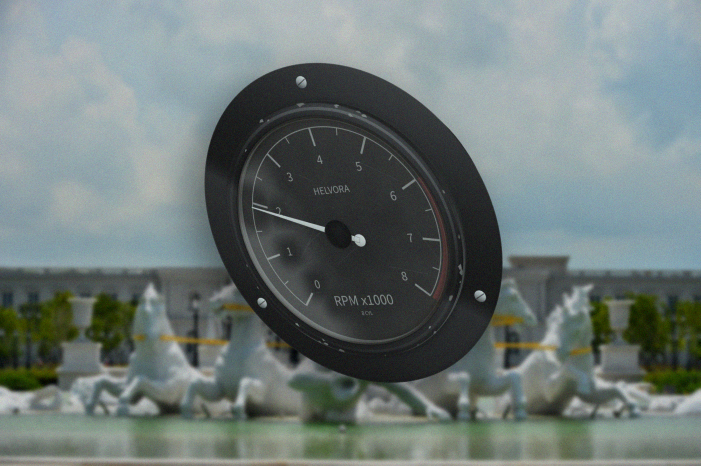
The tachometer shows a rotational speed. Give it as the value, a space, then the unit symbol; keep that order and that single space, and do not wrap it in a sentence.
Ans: 2000 rpm
